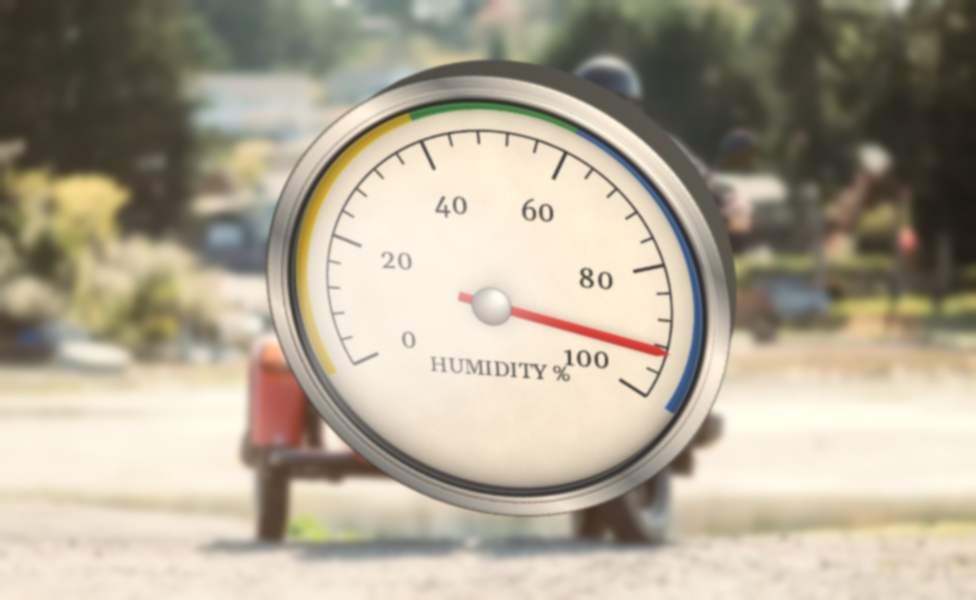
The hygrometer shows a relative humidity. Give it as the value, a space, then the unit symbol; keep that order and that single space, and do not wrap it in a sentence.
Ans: 92 %
